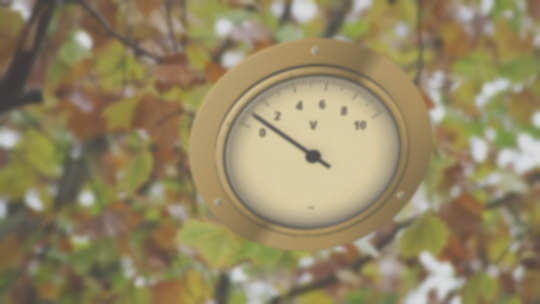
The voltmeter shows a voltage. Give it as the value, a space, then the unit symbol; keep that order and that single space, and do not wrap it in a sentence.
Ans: 1 V
